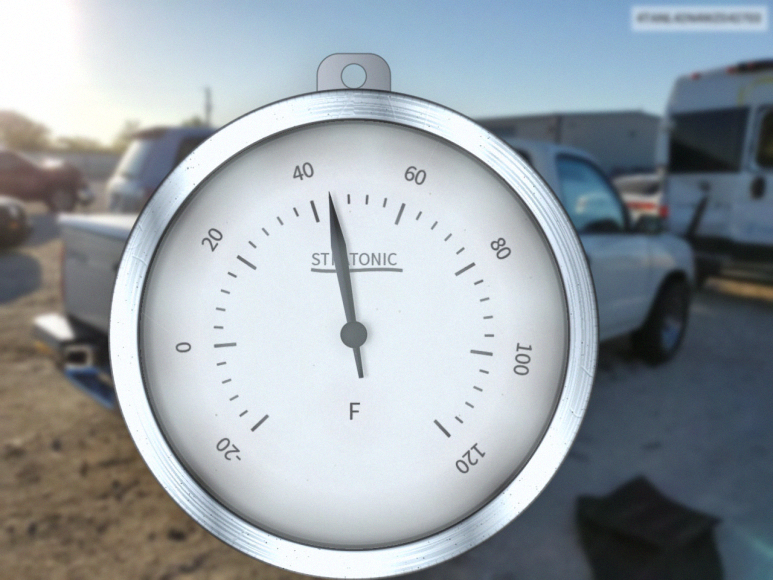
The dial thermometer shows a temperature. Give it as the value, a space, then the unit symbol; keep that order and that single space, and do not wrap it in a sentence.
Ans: 44 °F
